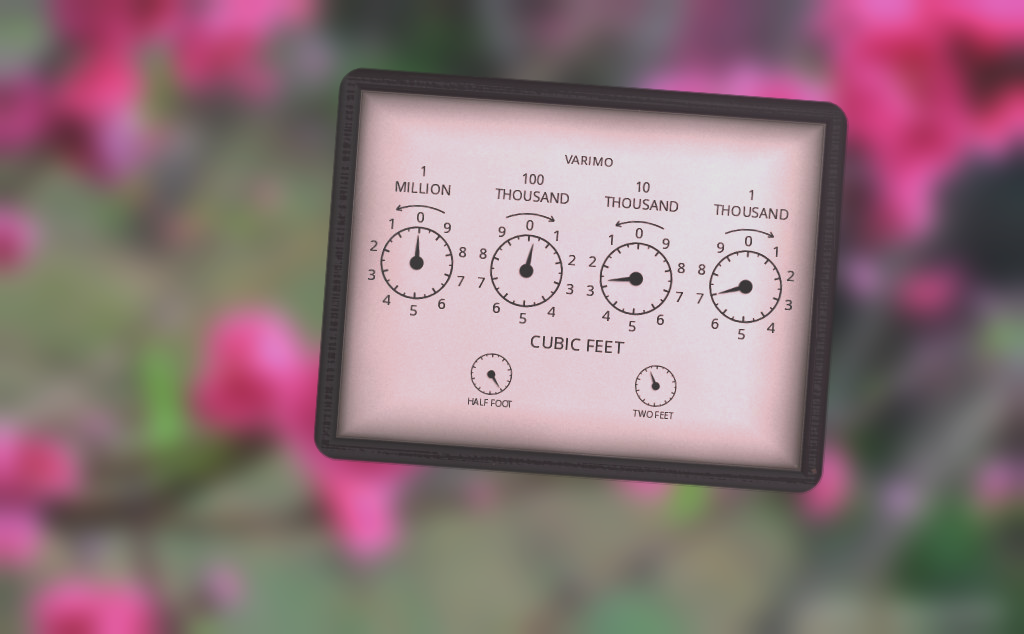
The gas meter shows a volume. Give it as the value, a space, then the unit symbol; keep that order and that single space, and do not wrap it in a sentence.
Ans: 2700 ft³
